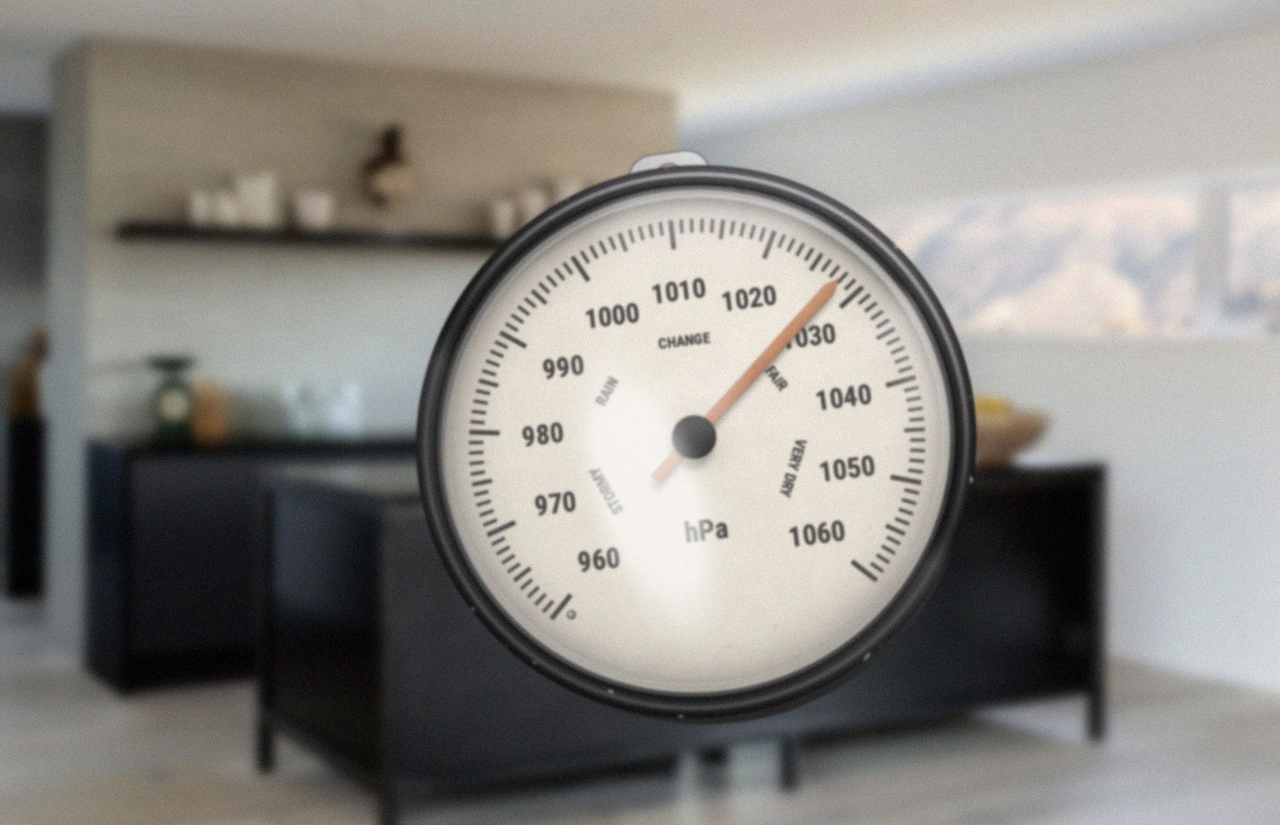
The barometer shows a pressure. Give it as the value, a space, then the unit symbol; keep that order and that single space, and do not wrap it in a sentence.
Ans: 1028 hPa
